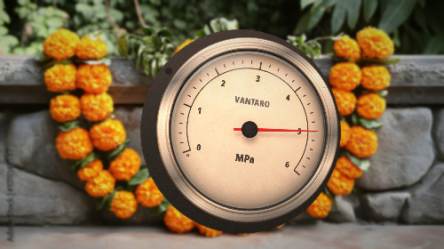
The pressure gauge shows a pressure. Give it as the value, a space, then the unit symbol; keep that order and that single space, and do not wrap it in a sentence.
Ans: 5 MPa
